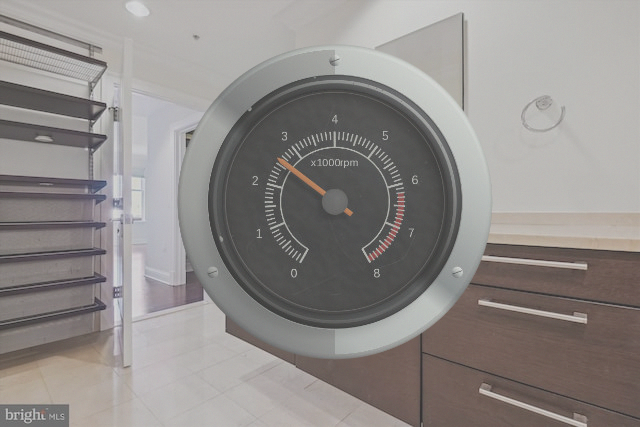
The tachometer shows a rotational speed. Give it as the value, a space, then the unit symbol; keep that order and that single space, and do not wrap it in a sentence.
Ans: 2600 rpm
